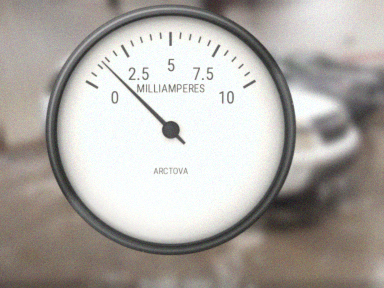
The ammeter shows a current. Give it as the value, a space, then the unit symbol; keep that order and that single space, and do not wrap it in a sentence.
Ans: 1.25 mA
